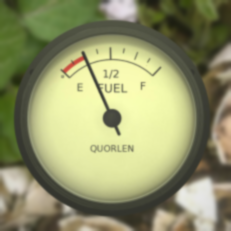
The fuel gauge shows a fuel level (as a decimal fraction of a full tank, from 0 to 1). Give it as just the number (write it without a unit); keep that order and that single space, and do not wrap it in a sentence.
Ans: 0.25
